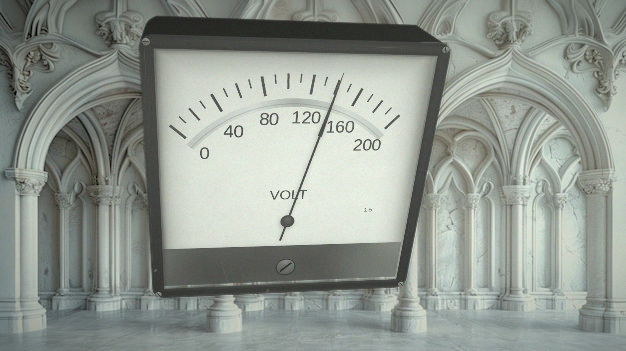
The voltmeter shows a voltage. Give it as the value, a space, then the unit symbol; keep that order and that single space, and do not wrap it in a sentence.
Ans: 140 V
